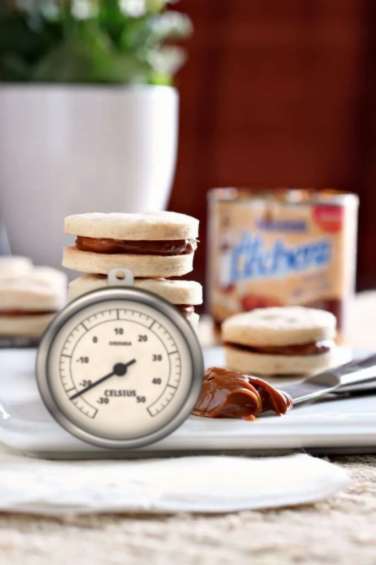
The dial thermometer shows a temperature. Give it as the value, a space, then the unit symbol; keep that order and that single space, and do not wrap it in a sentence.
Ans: -22 °C
